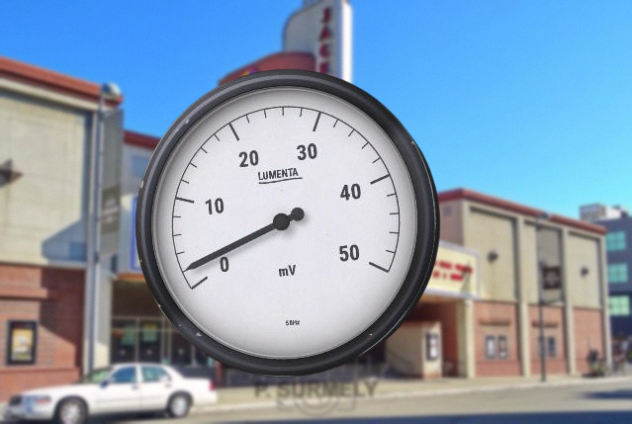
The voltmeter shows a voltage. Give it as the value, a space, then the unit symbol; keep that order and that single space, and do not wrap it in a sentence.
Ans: 2 mV
